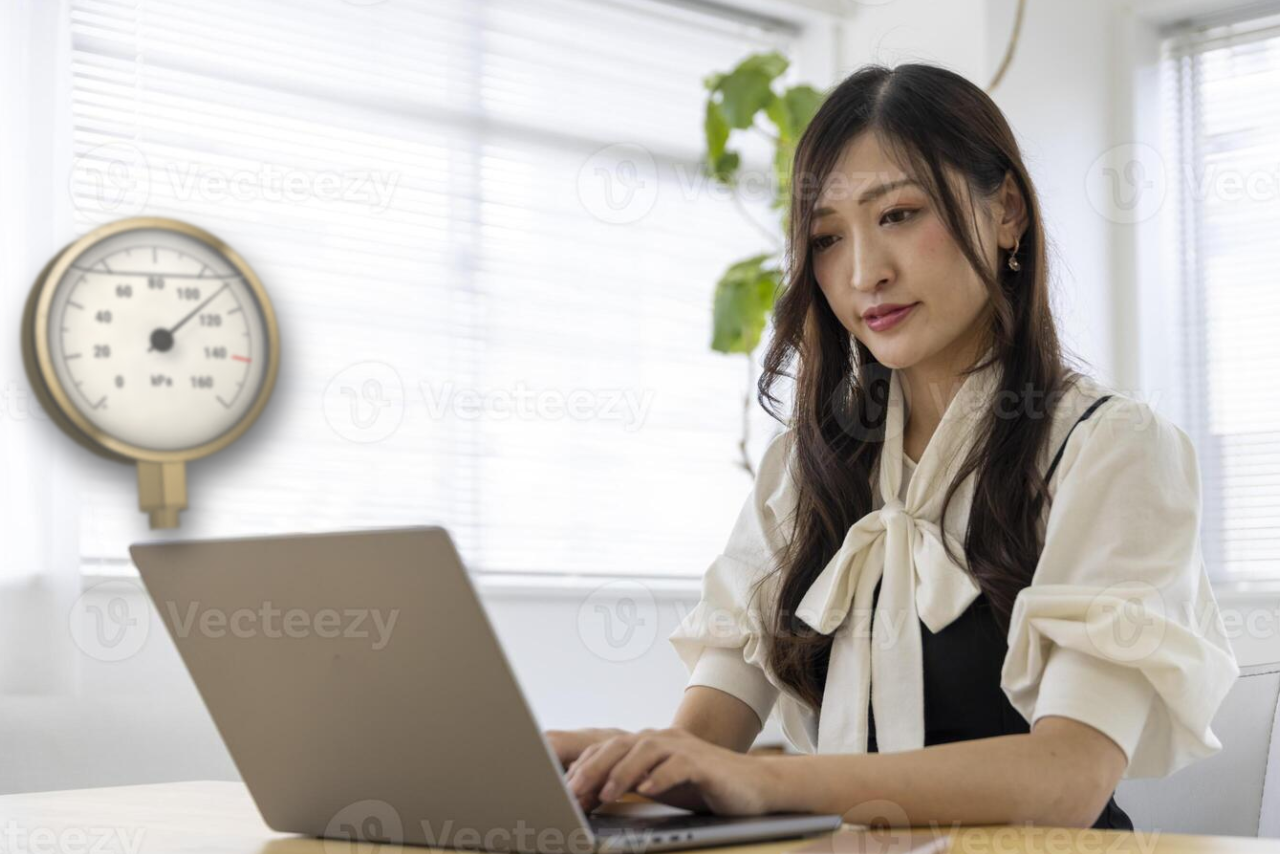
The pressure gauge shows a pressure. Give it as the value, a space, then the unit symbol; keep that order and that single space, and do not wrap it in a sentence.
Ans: 110 kPa
